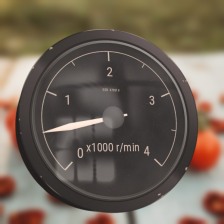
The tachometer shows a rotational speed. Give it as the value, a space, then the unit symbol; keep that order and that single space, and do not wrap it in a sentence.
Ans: 500 rpm
